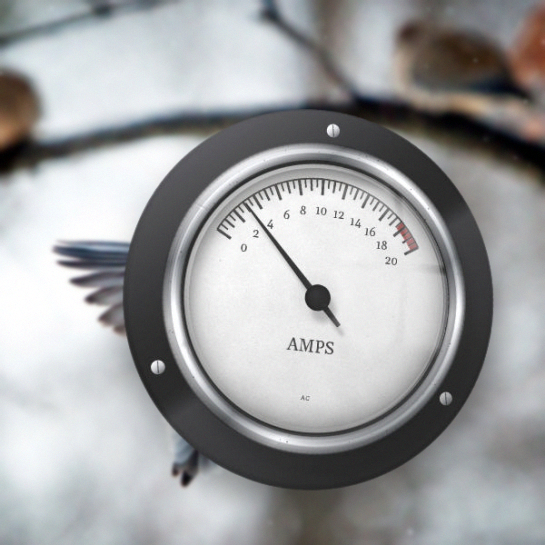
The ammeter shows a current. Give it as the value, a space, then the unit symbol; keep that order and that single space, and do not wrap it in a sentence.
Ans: 3 A
